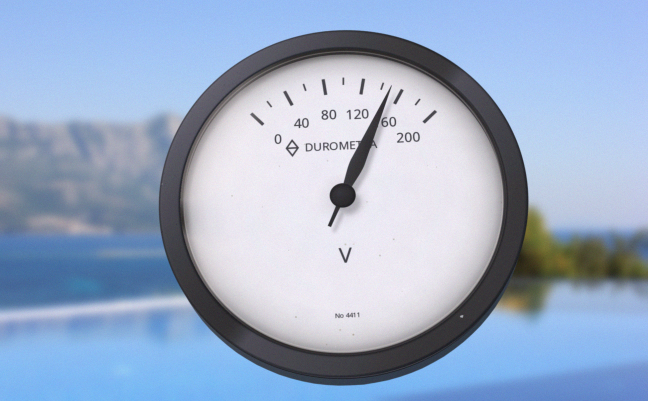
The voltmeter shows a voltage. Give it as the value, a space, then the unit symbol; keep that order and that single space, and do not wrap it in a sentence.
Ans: 150 V
